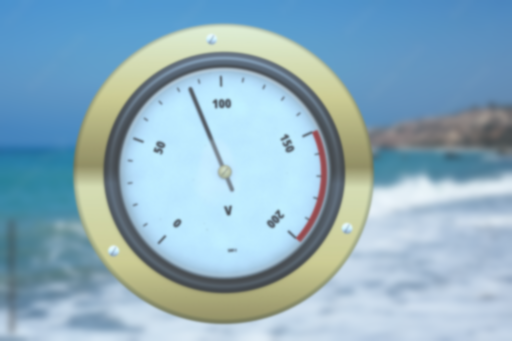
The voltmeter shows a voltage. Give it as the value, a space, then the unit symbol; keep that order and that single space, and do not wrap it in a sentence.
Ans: 85 V
